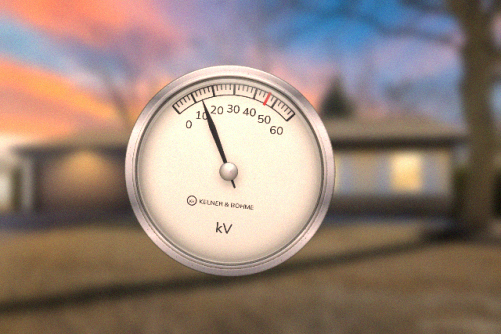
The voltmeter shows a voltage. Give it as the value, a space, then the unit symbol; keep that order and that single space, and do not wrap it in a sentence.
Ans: 14 kV
